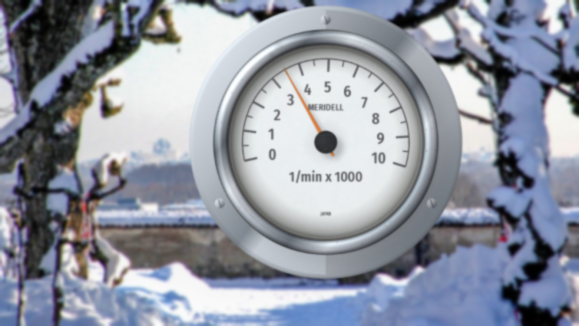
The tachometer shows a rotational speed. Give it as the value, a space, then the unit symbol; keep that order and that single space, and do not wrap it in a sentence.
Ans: 3500 rpm
